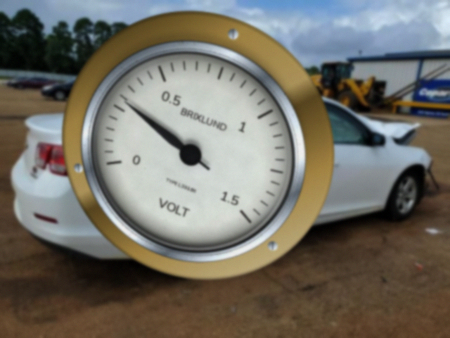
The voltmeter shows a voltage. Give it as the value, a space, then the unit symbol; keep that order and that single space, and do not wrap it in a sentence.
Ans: 0.3 V
